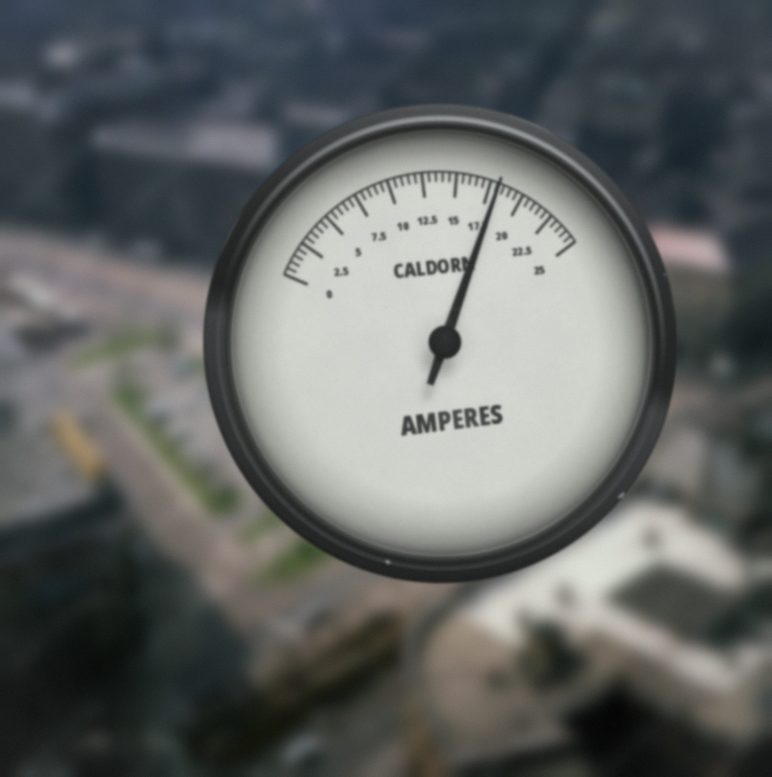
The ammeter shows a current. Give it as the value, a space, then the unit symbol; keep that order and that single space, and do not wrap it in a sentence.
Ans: 18 A
